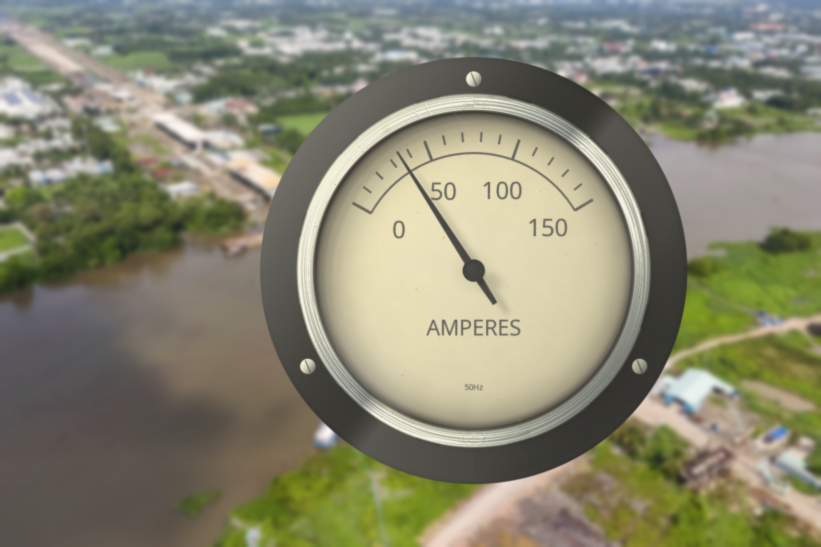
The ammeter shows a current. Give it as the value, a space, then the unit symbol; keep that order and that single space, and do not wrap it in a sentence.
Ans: 35 A
